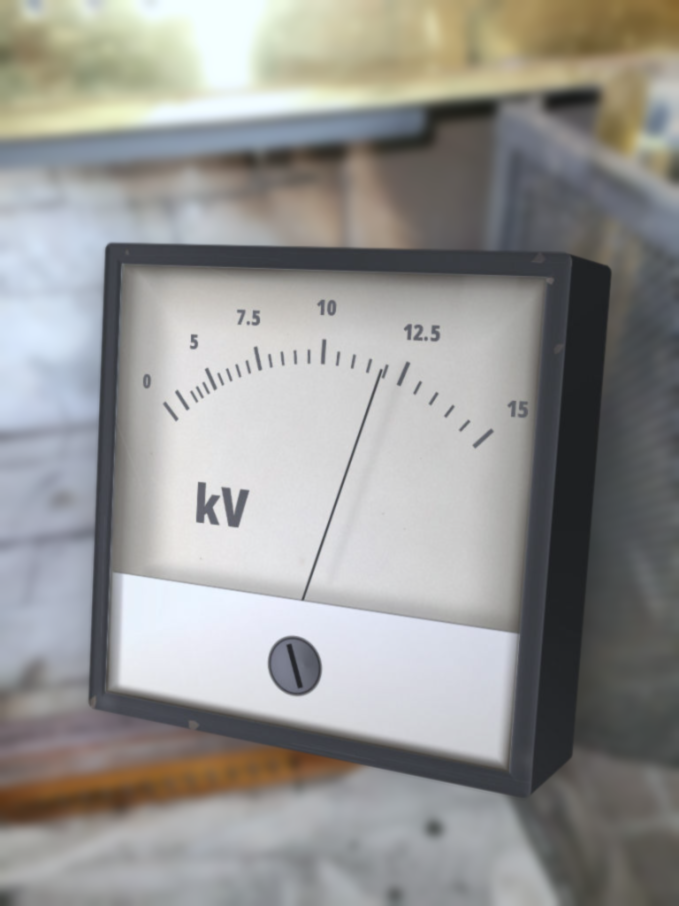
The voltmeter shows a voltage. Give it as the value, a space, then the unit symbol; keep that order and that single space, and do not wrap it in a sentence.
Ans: 12 kV
